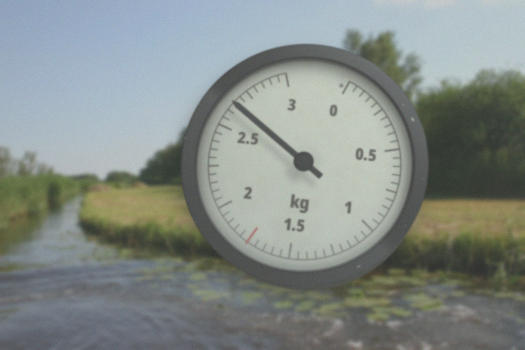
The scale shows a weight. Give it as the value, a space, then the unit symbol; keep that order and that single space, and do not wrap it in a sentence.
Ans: 2.65 kg
